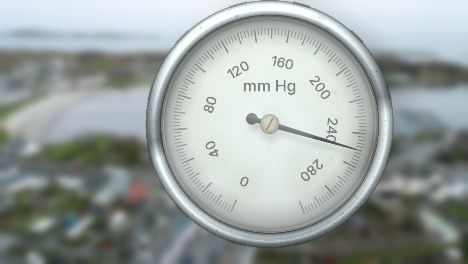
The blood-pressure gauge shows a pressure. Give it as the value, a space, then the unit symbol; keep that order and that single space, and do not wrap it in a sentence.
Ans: 250 mmHg
